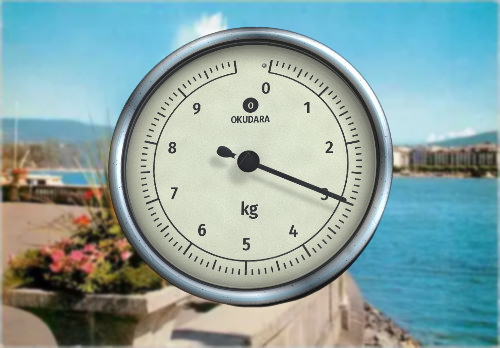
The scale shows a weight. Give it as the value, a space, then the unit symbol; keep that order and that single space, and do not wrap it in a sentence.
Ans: 3 kg
